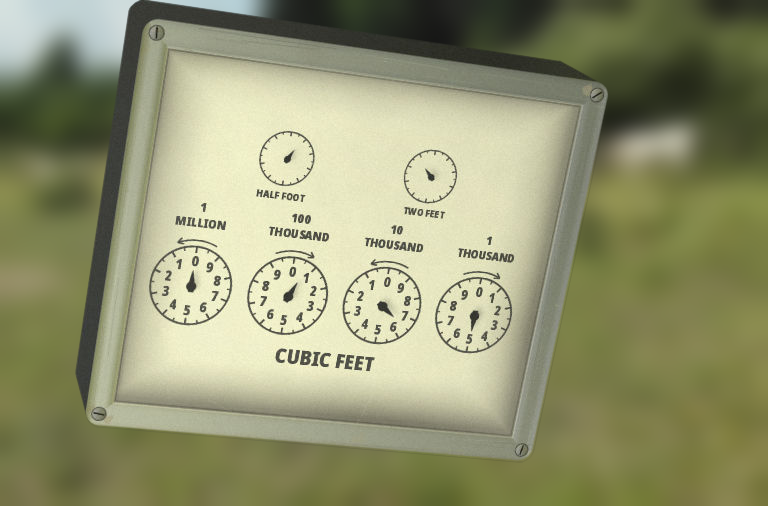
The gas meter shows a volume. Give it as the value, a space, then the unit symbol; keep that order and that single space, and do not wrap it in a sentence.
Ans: 6500 ft³
